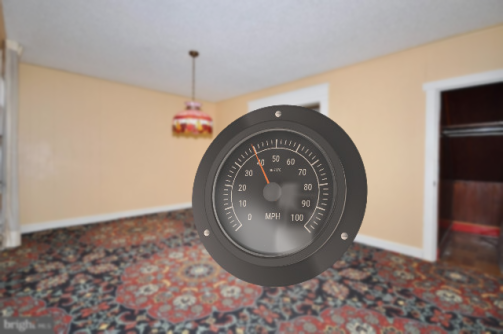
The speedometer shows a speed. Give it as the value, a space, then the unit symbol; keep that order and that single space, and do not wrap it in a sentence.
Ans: 40 mph
